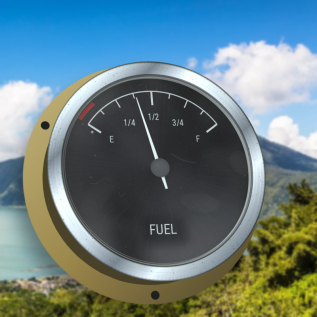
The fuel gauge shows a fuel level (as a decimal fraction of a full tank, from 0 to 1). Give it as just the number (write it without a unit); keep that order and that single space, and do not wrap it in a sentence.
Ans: 0.375
